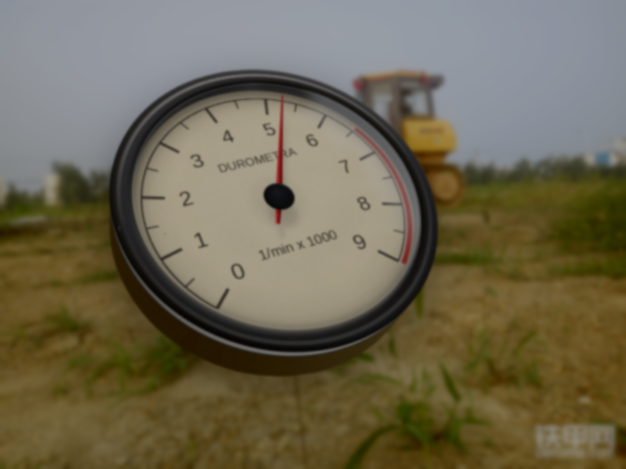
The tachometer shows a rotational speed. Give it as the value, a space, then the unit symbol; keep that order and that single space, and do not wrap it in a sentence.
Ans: 5250 rpm
